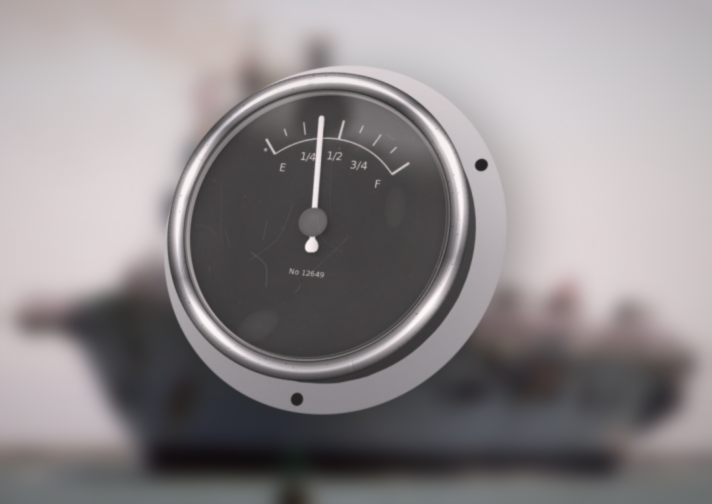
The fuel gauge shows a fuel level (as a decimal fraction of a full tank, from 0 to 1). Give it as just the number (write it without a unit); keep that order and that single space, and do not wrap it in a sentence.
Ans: 0.375
